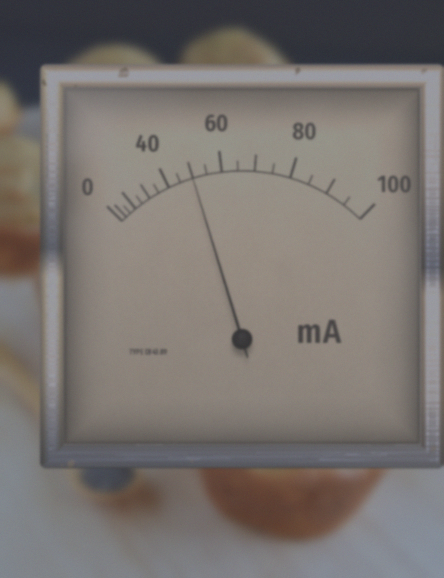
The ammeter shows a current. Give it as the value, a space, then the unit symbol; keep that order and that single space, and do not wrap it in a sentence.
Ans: 50 mA
